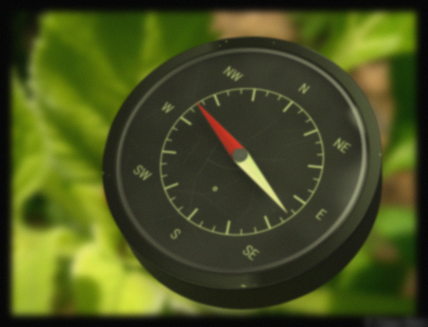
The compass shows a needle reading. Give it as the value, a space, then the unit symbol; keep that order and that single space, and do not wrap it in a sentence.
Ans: 285 °
